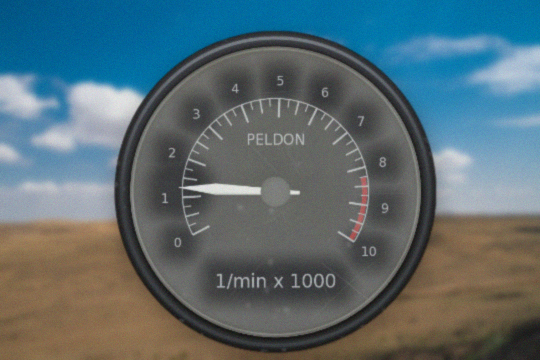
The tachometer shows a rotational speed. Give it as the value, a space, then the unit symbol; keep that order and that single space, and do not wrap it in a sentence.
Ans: 1250 rpm
